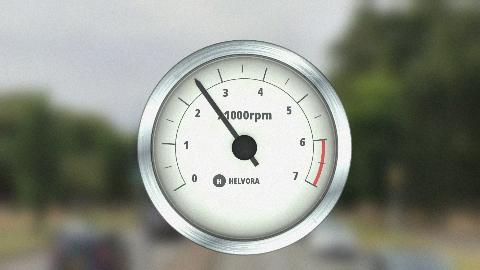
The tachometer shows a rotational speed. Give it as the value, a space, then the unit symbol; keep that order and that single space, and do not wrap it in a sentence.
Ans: 2500 rpm
